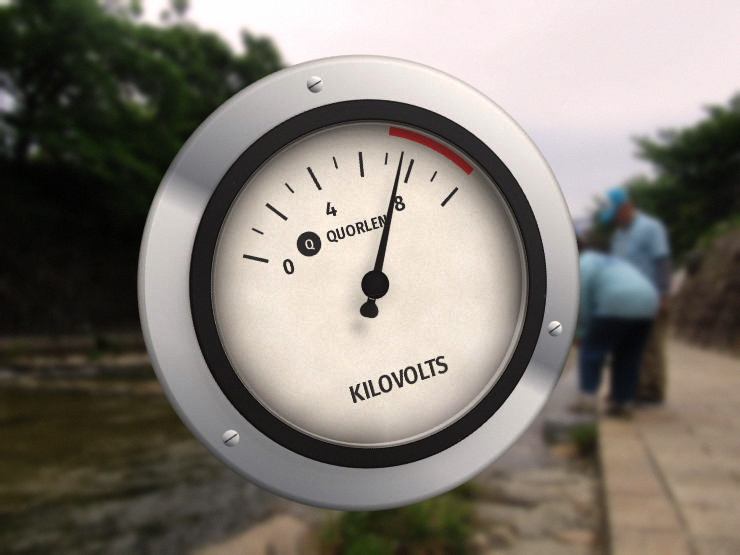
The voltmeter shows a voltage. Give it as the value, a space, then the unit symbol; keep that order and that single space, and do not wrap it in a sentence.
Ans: 7.5 kV
